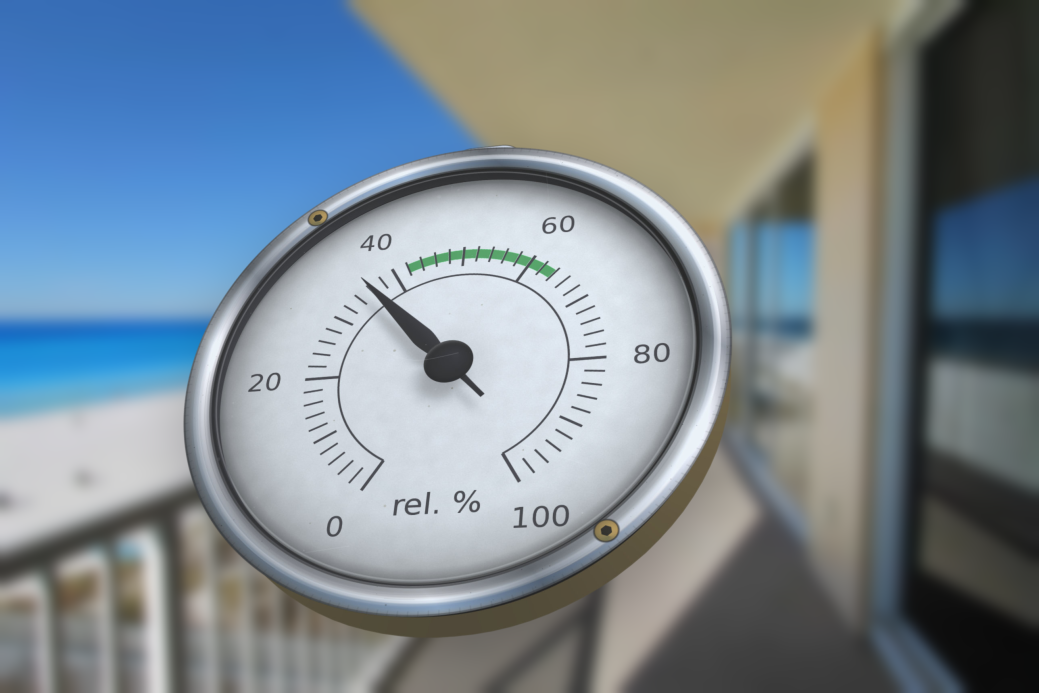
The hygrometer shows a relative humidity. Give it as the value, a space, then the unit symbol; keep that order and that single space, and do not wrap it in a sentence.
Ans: 36 %
